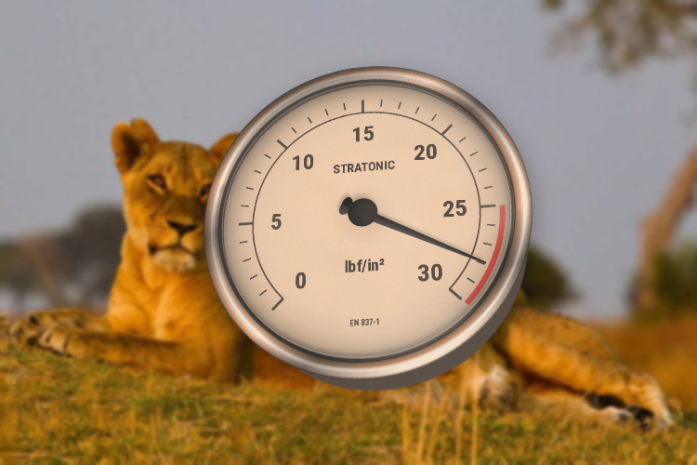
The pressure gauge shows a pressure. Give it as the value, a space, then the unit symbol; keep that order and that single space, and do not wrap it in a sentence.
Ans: 28 psi
